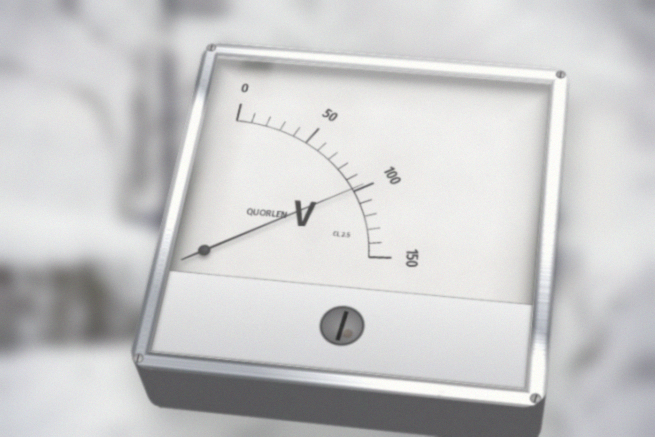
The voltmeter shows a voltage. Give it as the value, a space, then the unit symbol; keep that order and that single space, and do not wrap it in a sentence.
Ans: 100 V
